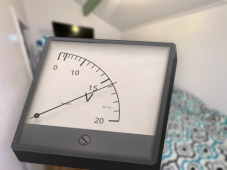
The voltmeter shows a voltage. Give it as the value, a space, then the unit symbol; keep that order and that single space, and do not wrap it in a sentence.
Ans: 16 V
